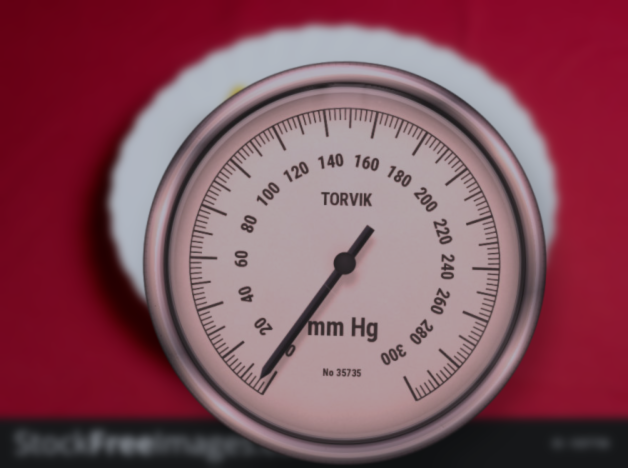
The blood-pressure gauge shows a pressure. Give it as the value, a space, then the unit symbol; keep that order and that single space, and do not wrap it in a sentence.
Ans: 4 mmHg
